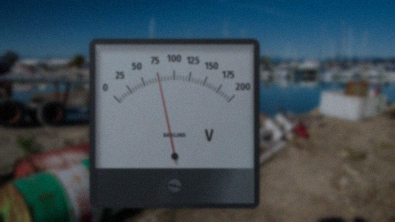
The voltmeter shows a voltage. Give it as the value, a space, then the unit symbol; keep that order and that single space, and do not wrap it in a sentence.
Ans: 75 V
